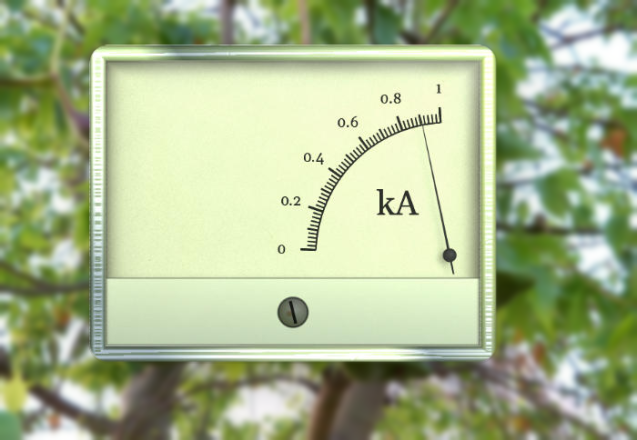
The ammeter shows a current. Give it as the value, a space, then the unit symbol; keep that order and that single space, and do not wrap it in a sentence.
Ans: 0.9 kA
